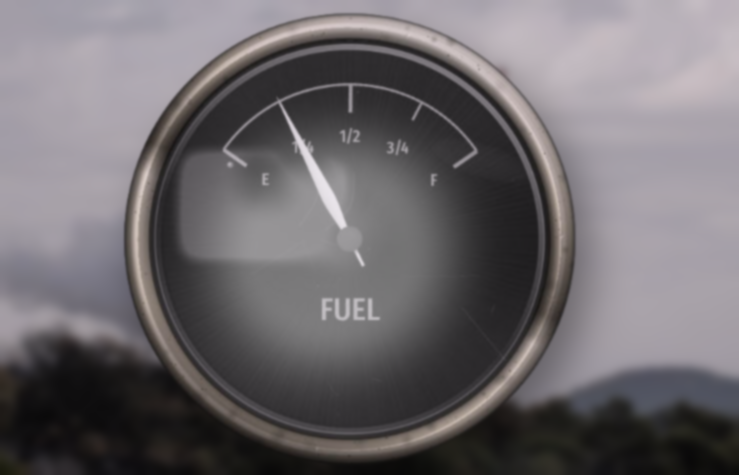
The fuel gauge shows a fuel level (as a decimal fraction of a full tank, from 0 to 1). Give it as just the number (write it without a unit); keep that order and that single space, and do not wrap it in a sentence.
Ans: 0.25
